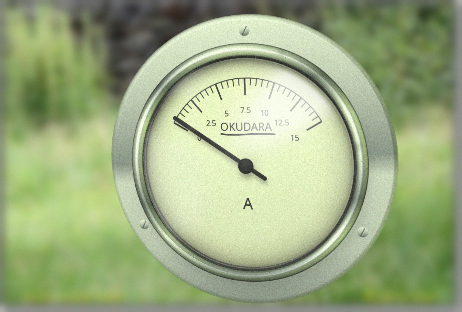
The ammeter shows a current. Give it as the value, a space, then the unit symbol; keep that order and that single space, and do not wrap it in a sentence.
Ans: 0.5 A
